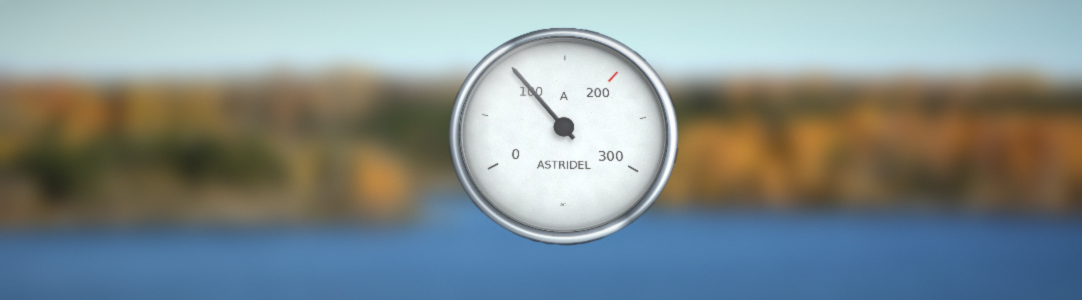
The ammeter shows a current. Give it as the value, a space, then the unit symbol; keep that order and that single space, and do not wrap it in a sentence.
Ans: 100 A
